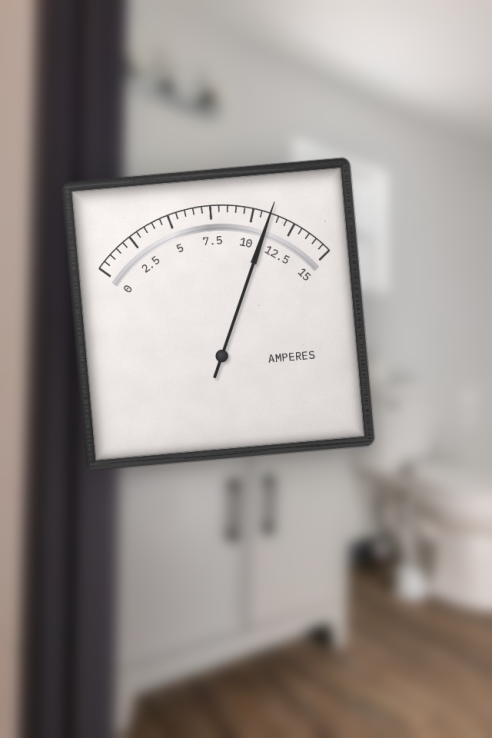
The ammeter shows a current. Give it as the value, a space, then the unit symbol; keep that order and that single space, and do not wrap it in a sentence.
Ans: 11 A
